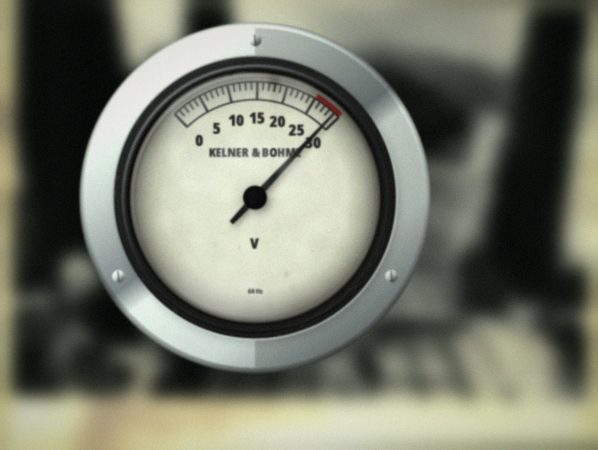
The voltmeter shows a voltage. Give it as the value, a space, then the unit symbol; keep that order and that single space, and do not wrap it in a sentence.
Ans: 29 V
